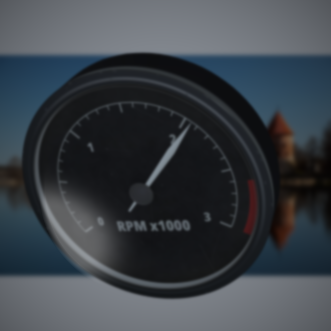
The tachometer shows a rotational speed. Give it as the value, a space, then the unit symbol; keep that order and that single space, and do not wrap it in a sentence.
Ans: 2050 rpm
